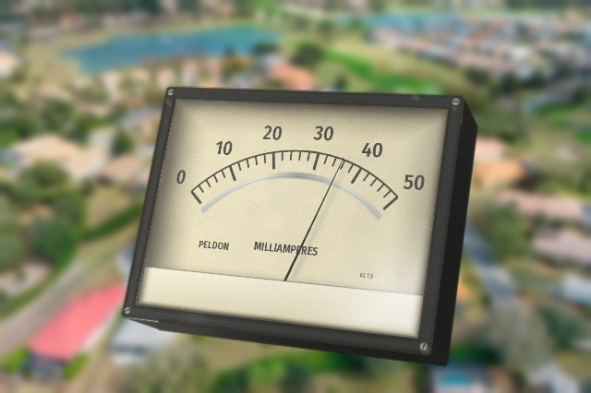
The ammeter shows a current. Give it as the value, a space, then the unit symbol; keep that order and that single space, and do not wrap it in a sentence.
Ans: 36 mA
